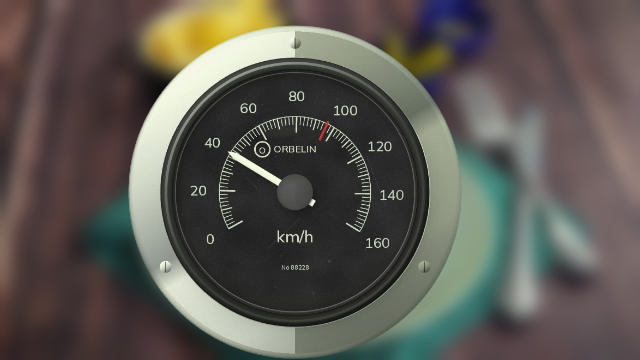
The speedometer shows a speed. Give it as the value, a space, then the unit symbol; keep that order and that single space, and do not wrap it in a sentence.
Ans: 40 km/h
